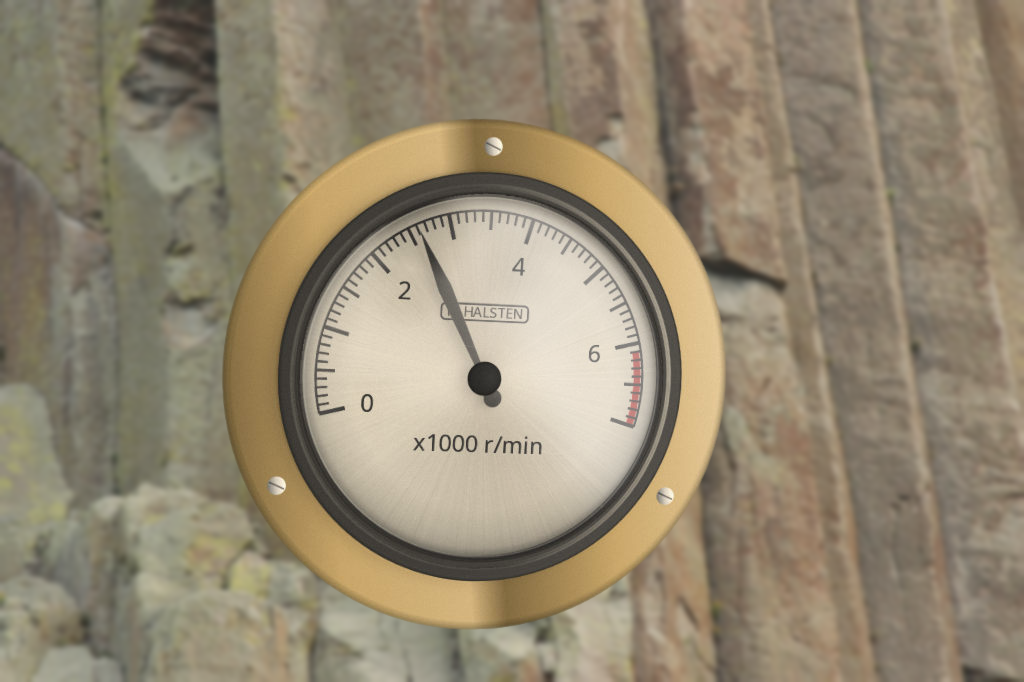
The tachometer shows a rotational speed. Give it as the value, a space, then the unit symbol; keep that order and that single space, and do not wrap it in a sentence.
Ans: 2600 rpm
